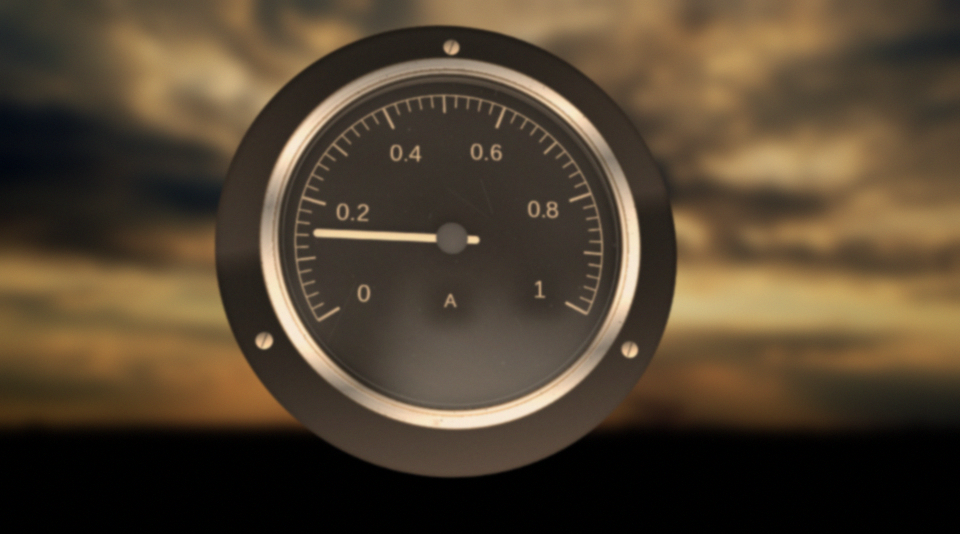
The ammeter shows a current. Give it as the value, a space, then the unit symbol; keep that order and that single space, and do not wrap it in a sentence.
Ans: 0.14 A
